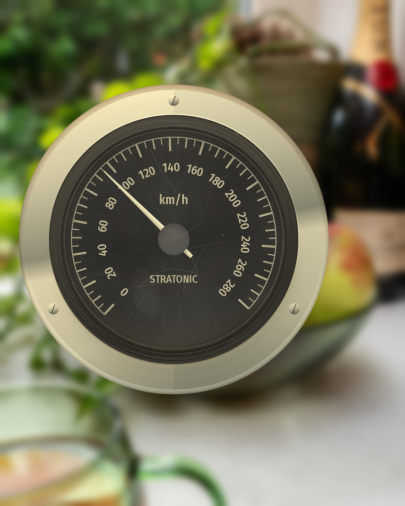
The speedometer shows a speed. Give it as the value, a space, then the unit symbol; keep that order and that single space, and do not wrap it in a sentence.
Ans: 95 km/h
